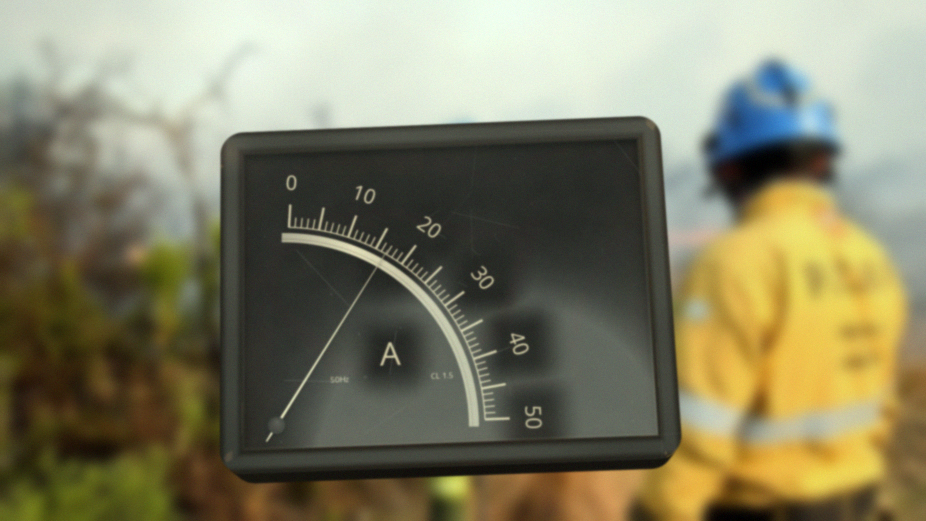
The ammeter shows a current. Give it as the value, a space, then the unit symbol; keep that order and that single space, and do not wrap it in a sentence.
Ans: 17 A
